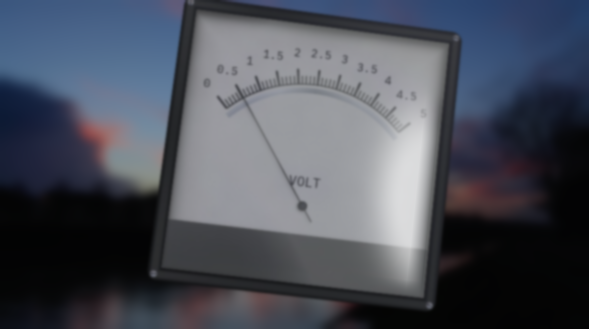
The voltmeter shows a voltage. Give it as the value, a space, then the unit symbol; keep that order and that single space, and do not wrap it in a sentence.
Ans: 0.5 V
